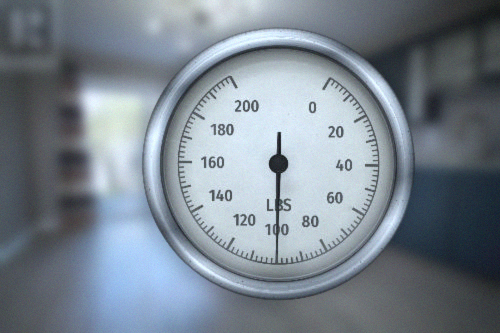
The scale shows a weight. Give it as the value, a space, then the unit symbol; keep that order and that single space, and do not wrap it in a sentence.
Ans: 100 lb
